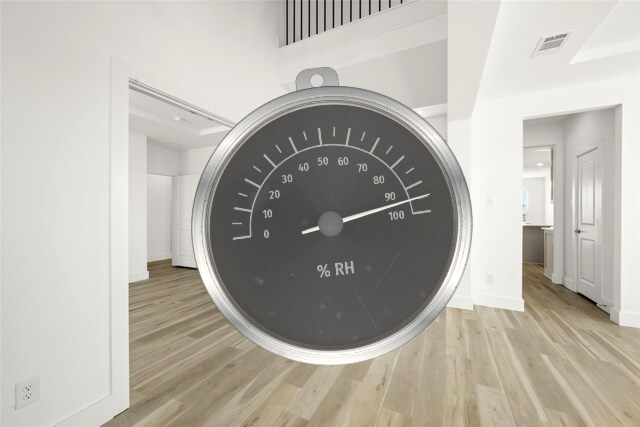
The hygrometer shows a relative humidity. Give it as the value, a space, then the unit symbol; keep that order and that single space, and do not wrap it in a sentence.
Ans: 95 %
